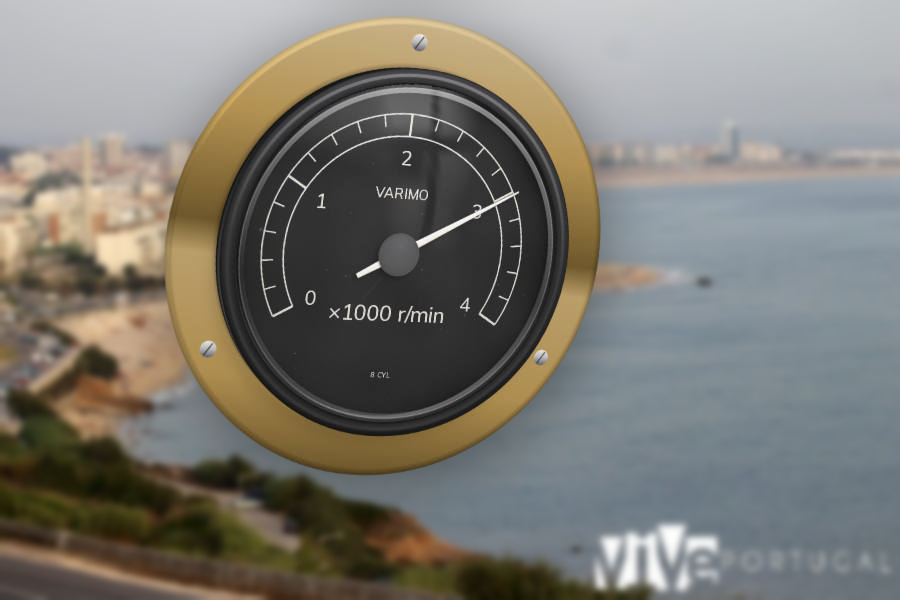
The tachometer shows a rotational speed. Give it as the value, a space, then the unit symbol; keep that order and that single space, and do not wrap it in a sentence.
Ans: 3000 rpm
